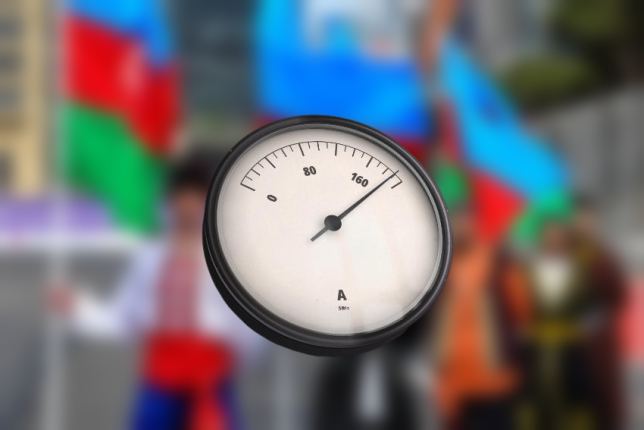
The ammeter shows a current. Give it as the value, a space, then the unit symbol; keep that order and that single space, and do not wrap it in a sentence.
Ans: 190 A
